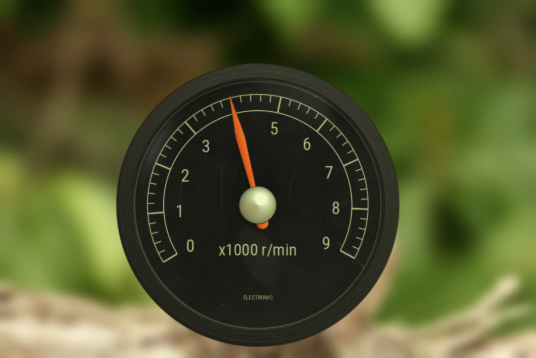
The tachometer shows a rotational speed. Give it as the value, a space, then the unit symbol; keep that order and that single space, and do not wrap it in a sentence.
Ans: 4000 rpm
